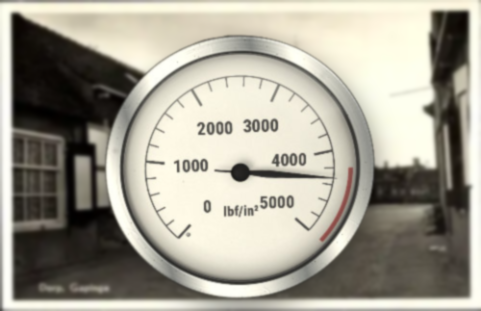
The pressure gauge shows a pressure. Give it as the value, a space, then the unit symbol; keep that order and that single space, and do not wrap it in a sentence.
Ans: 4300 psi
